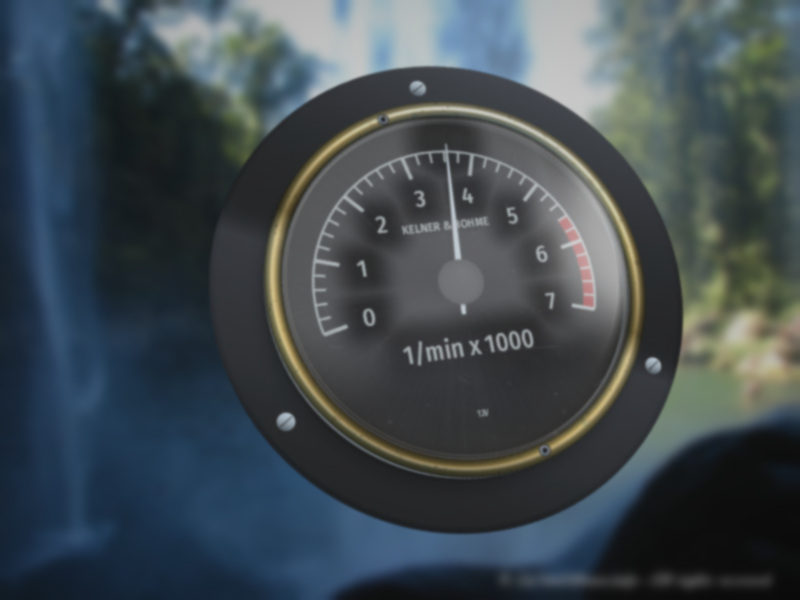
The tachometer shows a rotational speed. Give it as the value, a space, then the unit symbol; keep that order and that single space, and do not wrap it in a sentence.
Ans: 3600 rpm
